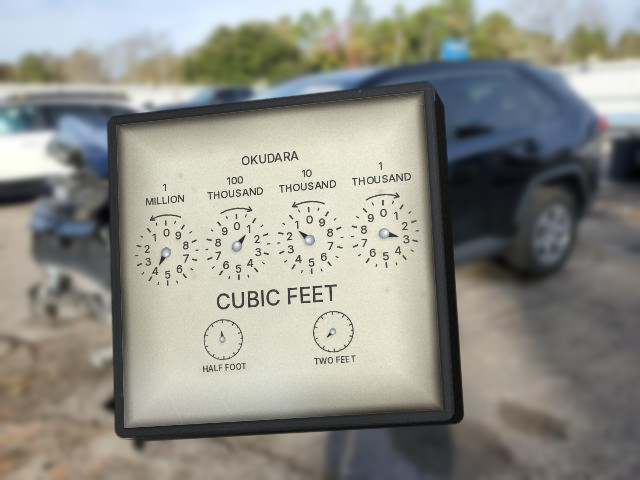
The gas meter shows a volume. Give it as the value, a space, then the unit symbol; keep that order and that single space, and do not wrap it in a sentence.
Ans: 411300 ft³
